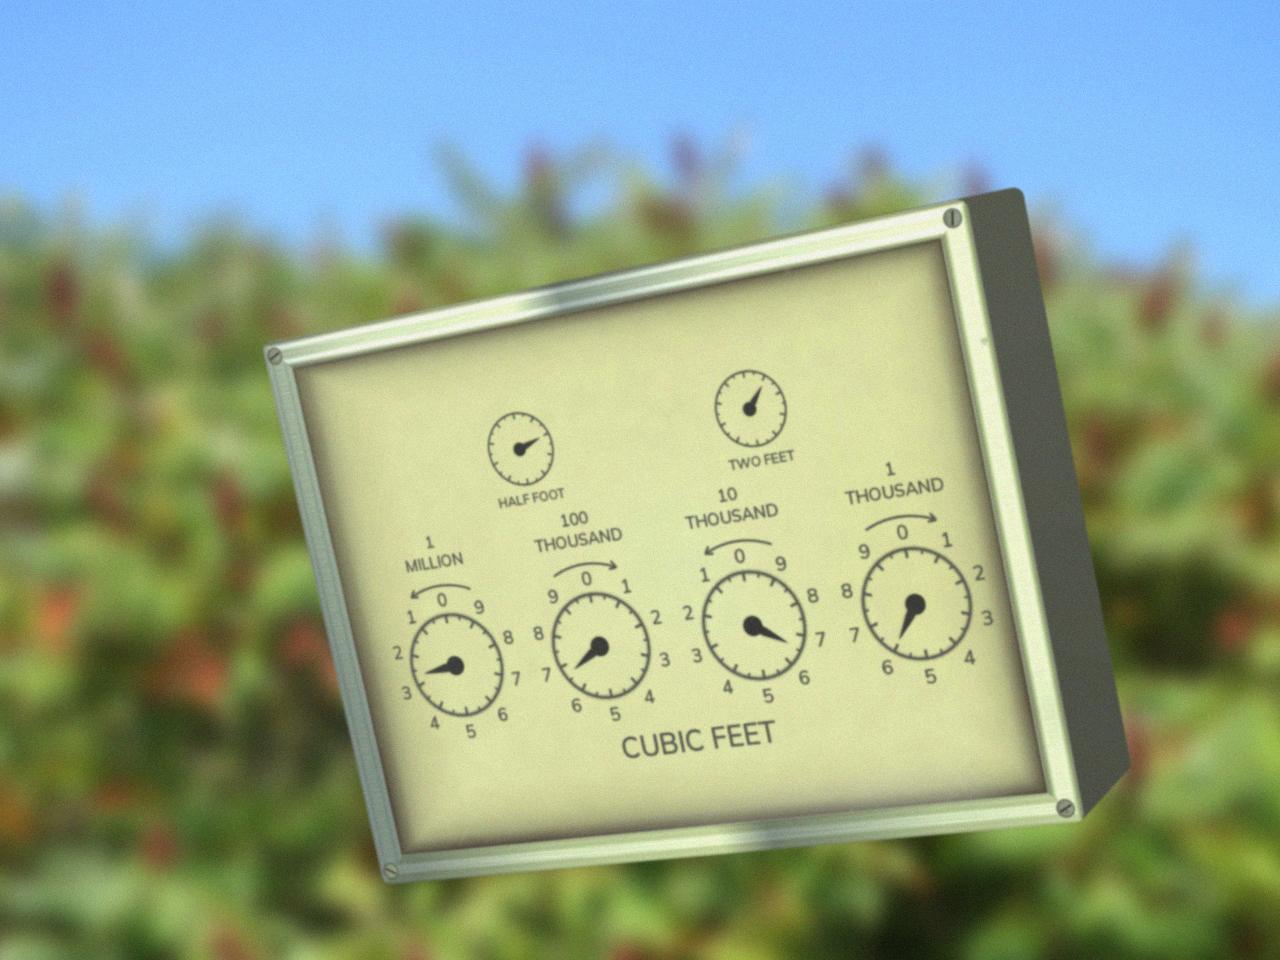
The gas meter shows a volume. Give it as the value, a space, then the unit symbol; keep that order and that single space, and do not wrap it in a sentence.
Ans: 266600 ft³
